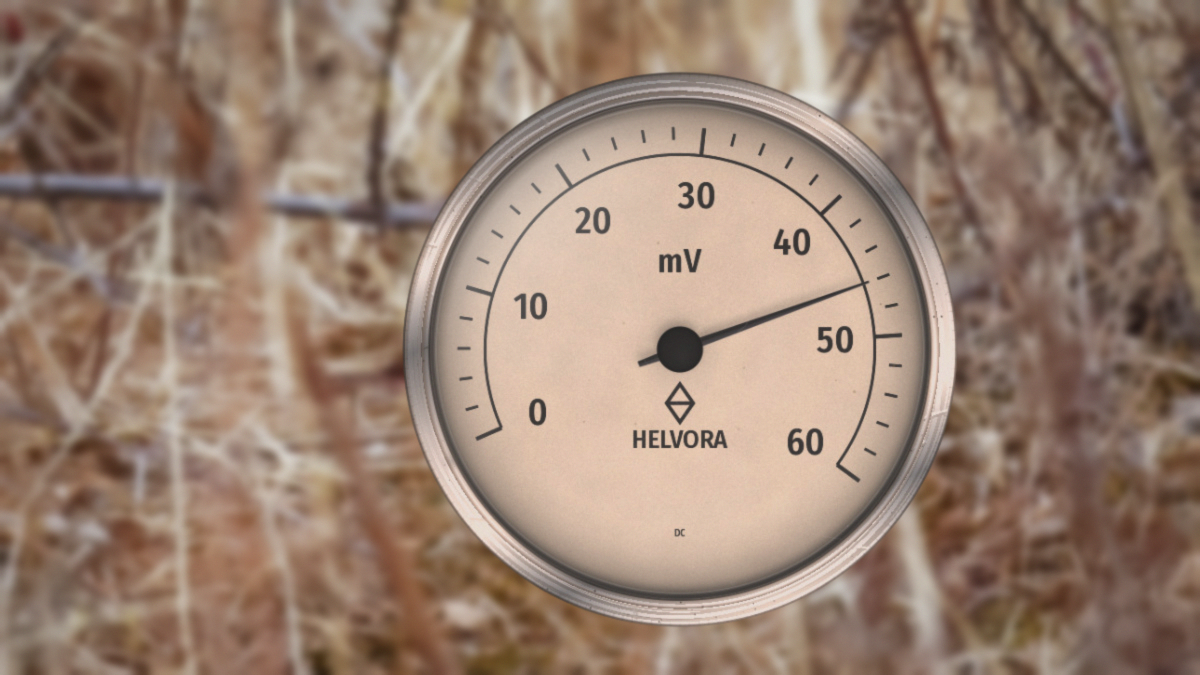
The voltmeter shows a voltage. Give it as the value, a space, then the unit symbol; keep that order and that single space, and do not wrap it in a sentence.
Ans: 46 mV
